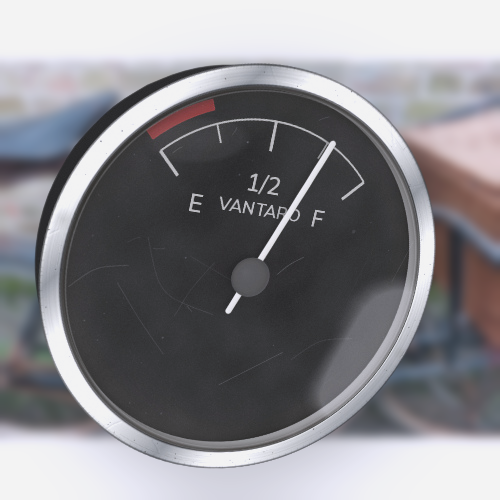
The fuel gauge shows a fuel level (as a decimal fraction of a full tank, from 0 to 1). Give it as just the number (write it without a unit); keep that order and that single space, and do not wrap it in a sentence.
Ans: 0.75
